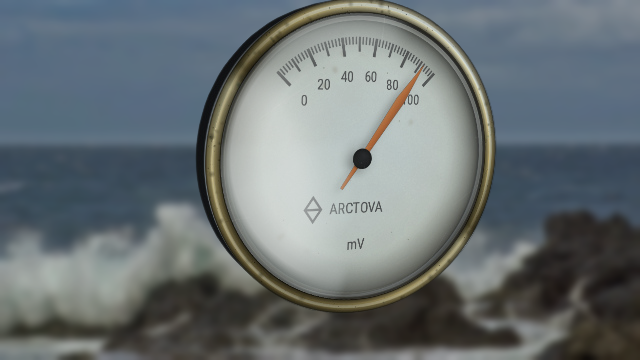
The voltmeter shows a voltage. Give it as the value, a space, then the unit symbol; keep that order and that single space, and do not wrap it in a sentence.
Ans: 90 mV
